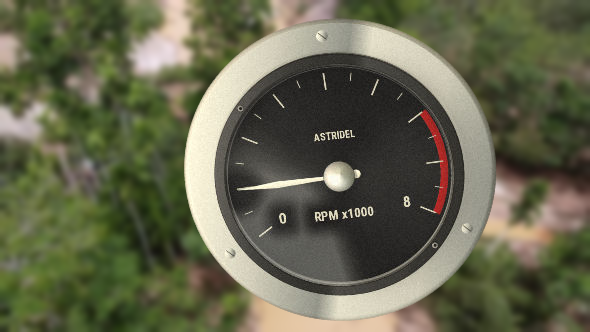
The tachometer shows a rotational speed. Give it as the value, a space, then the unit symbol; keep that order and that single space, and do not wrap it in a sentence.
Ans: 1000 rpm
